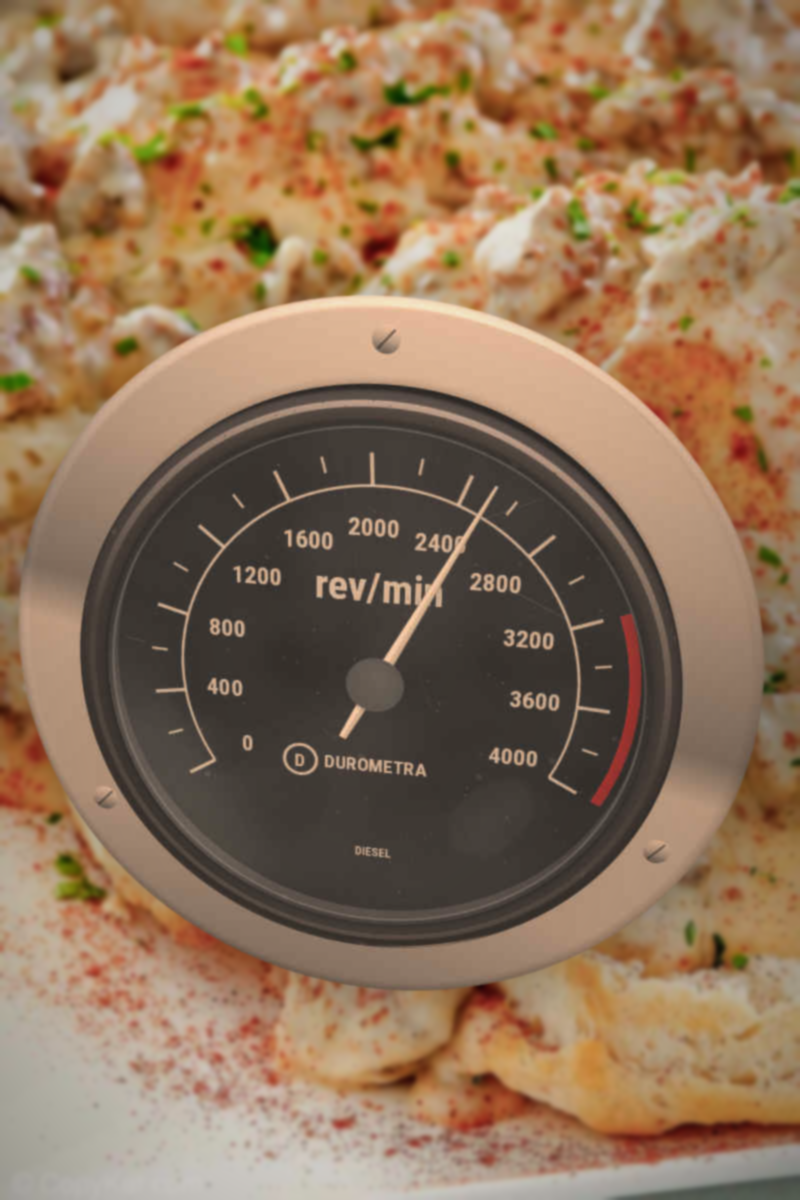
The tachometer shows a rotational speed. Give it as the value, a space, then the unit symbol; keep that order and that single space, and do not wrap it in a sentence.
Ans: 2500 rpm
